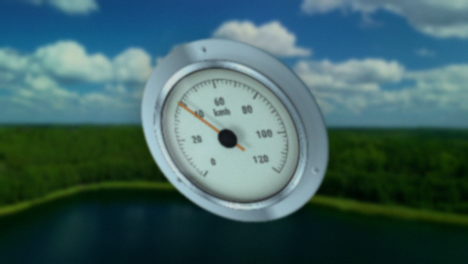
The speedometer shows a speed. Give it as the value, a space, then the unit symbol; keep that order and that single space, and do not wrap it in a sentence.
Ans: 40 km/h
